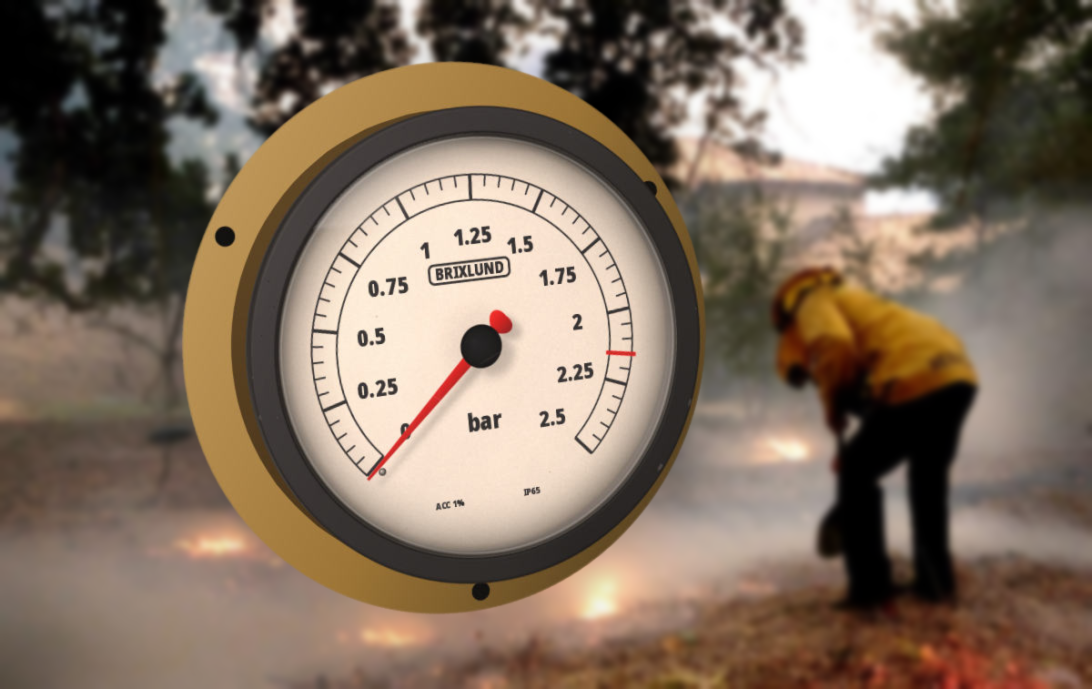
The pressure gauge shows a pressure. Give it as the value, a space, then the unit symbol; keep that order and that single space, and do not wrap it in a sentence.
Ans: 0 bar
